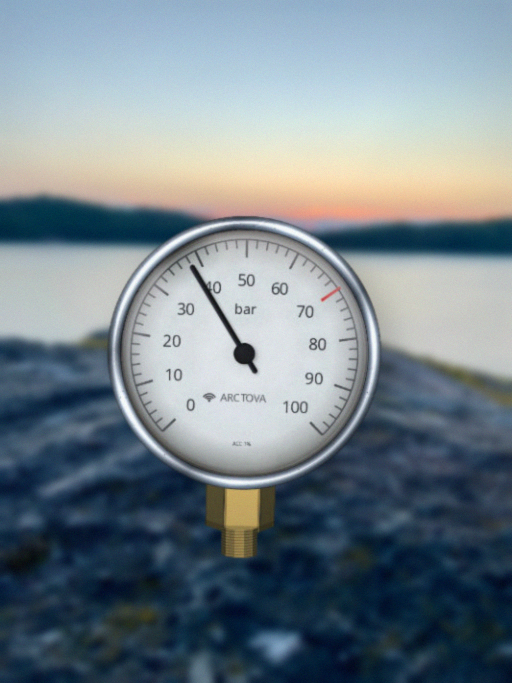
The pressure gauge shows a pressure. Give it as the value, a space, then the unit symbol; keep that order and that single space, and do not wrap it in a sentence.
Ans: 38 bar
